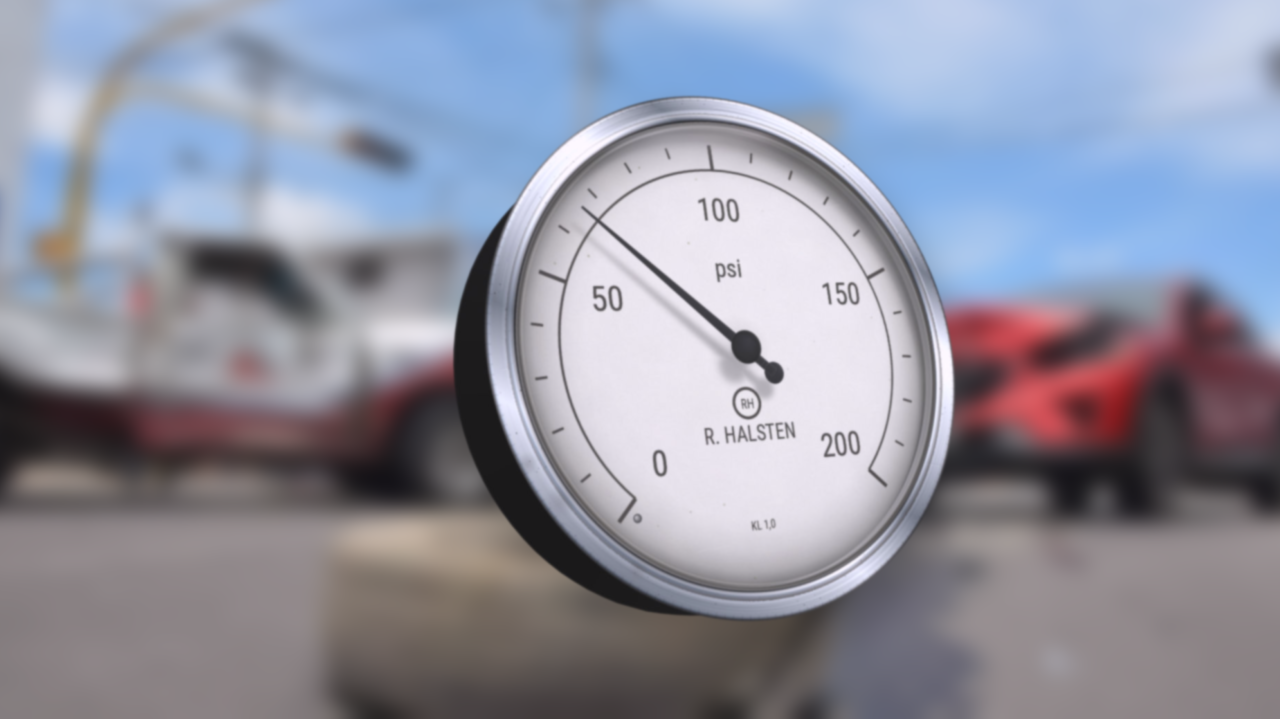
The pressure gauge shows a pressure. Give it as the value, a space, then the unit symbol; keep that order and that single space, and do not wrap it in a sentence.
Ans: 65 psi
